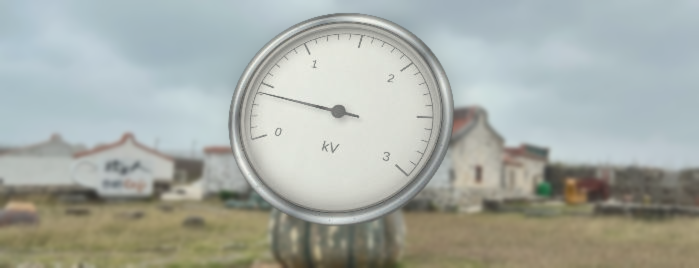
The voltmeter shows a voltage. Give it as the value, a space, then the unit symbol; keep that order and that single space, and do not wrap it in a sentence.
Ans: 0.4 kV
